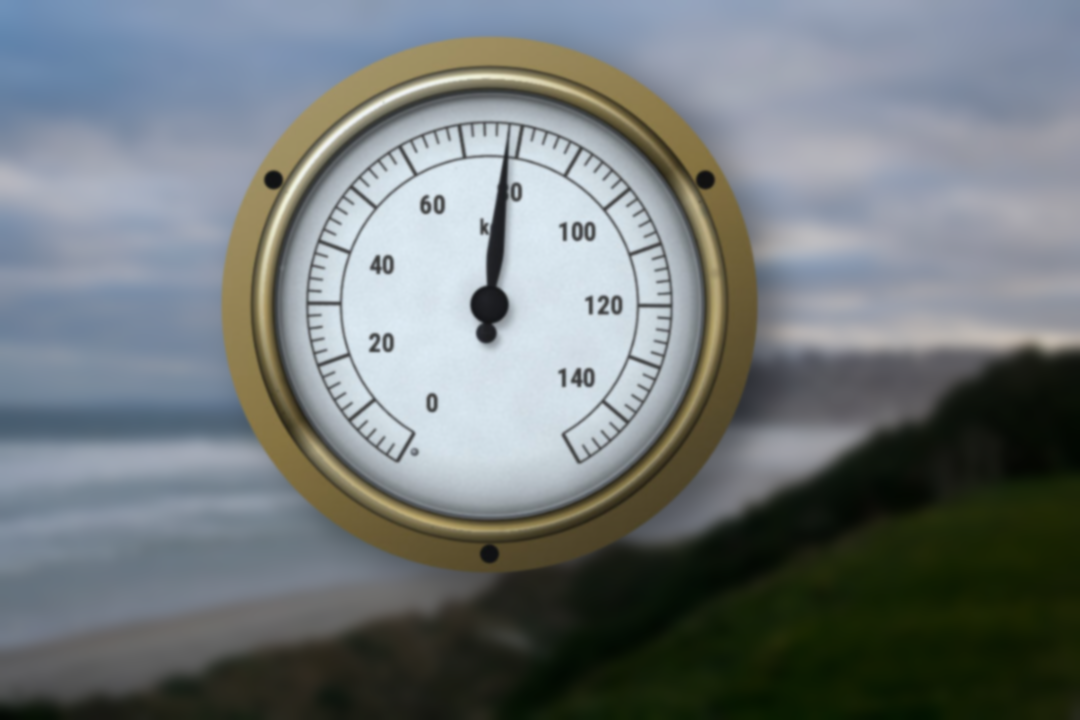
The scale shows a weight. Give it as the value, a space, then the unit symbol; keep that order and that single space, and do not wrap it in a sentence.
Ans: 78 kg
